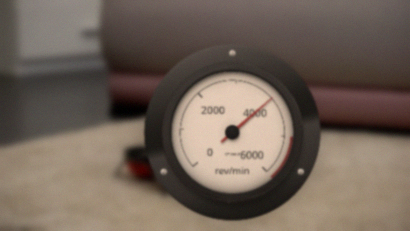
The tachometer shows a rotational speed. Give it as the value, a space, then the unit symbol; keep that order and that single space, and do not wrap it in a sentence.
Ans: 4000 rpm
